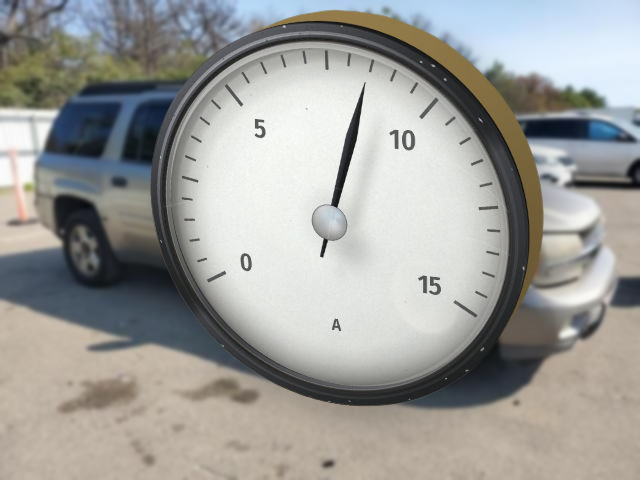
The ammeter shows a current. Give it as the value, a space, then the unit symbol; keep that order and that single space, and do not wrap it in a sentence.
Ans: 8.5 A
